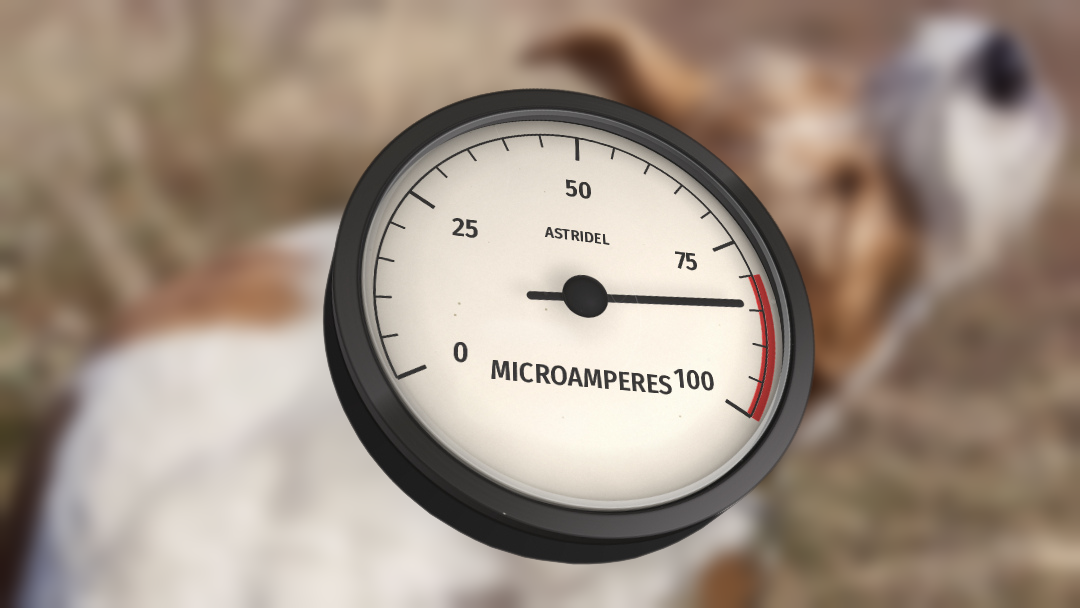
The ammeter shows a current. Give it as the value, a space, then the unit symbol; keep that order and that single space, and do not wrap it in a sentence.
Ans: 85 µA
